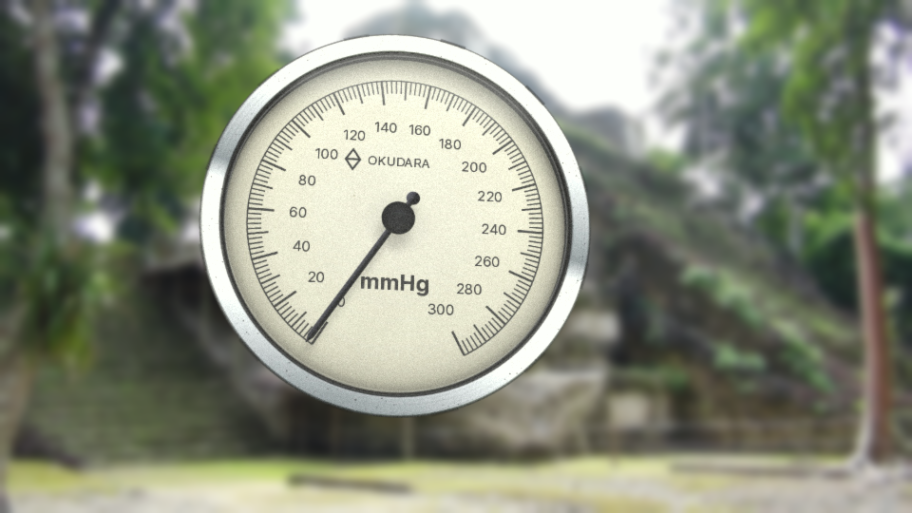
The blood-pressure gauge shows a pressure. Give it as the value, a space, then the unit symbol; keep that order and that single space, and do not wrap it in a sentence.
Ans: 2 mmHg
